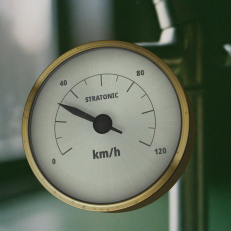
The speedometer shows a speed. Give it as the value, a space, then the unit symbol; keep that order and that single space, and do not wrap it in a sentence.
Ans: 30 km/h
